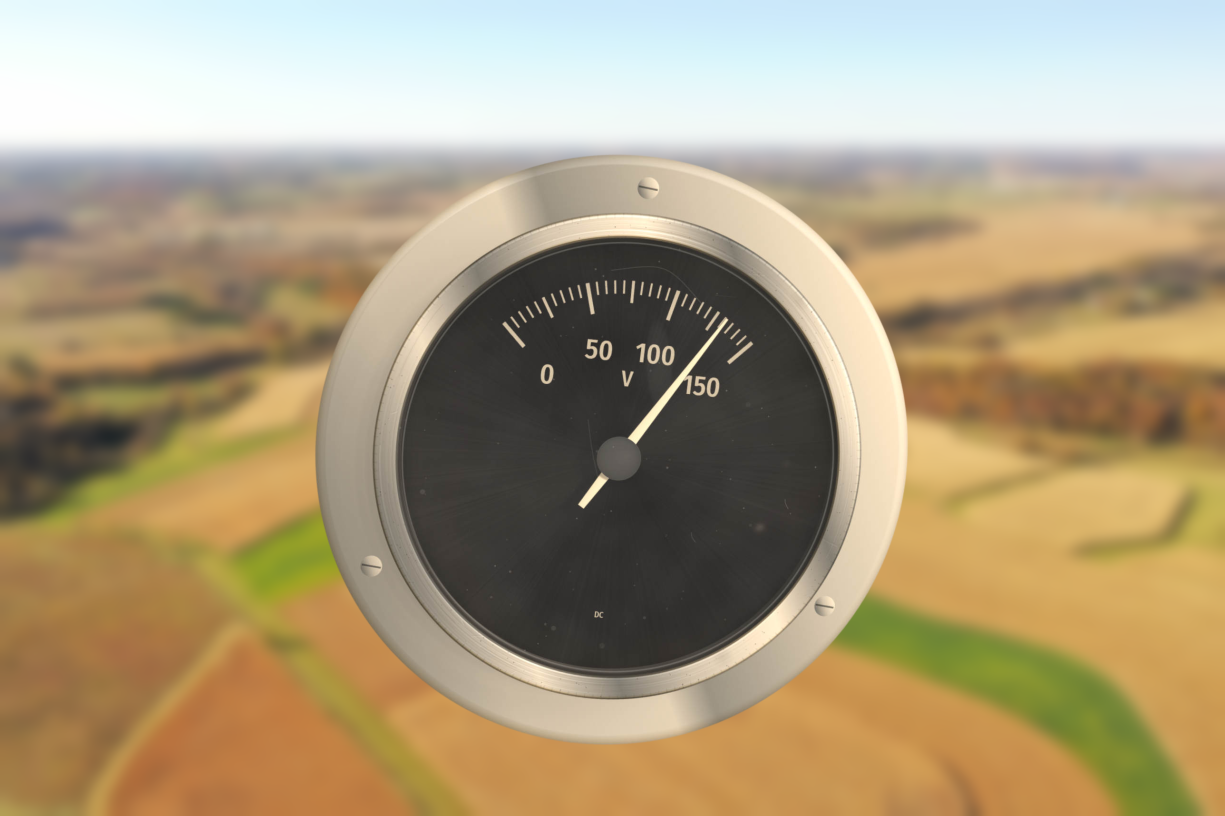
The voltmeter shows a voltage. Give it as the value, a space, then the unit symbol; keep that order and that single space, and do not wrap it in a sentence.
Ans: 130 V
